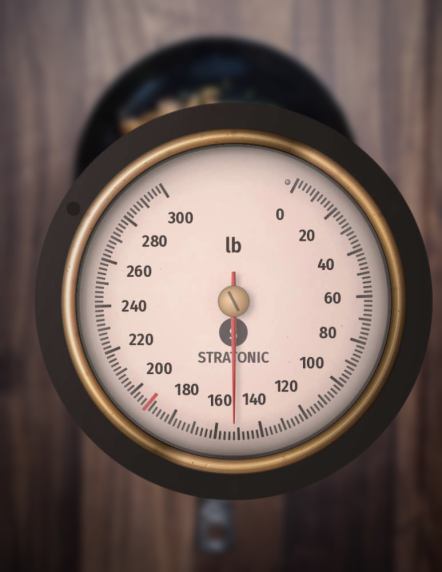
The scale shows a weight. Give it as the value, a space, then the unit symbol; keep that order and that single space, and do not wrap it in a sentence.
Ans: 152 lb
